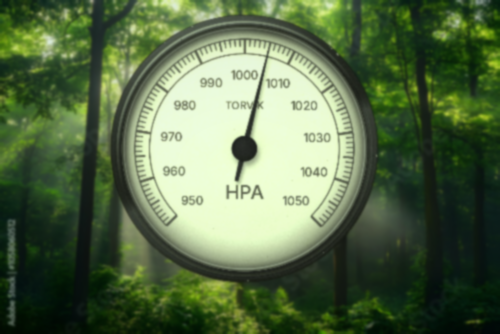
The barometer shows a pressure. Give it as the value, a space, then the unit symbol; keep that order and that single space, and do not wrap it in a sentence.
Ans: 1005 hPa
